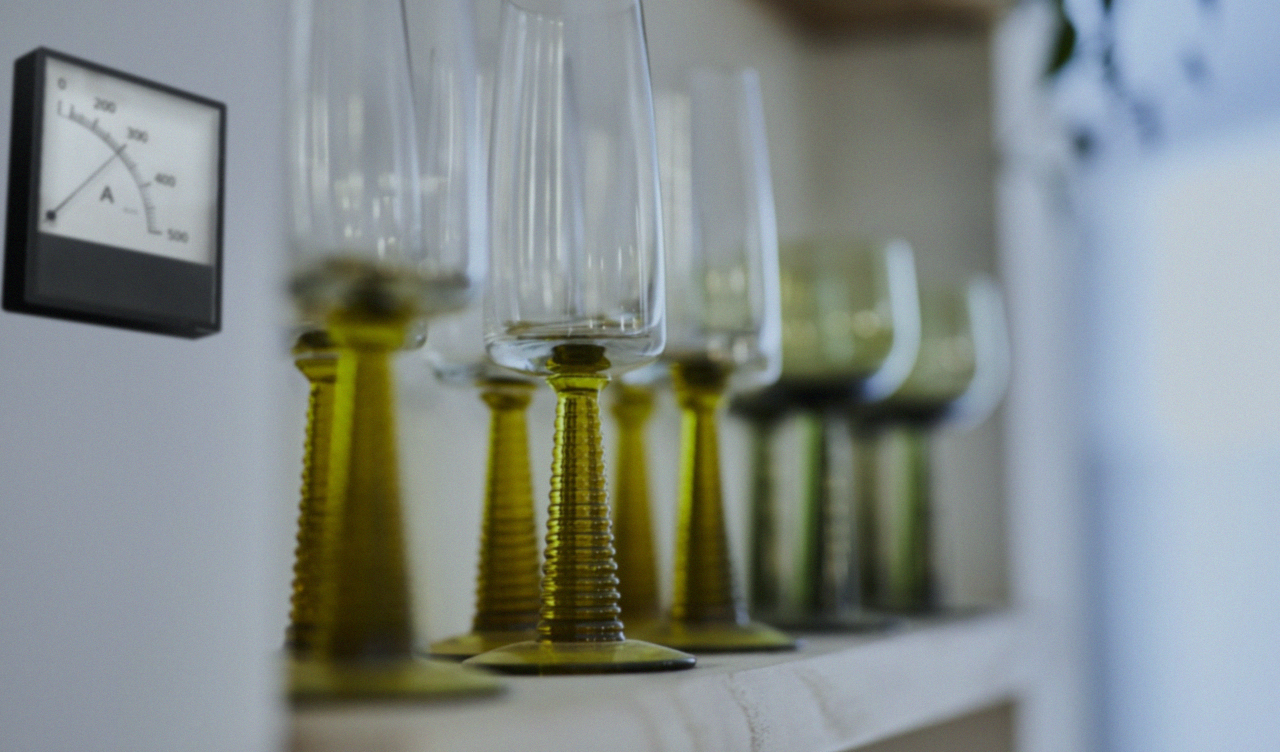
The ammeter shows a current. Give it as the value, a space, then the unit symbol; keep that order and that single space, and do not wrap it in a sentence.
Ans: 300 A
